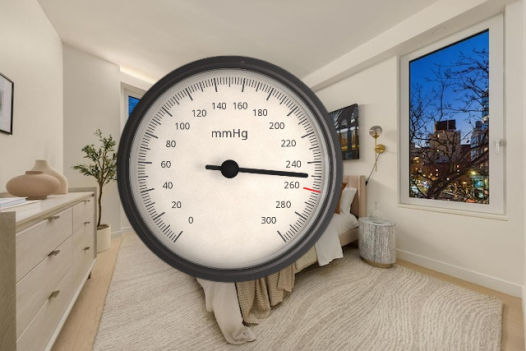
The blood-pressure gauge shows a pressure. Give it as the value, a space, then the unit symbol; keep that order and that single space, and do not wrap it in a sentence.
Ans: 250 mmHg
